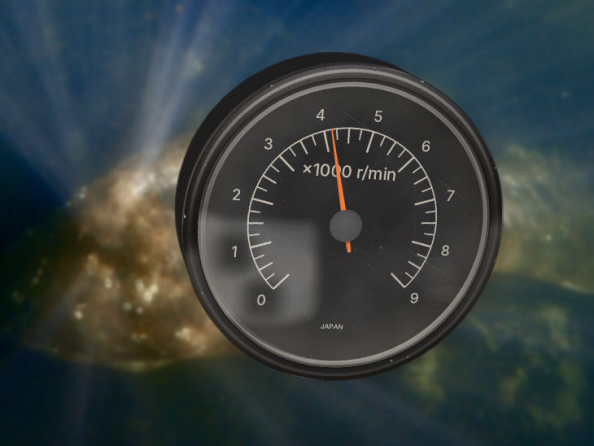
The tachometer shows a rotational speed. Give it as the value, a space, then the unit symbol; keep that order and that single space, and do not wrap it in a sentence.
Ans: 4125 rpm
